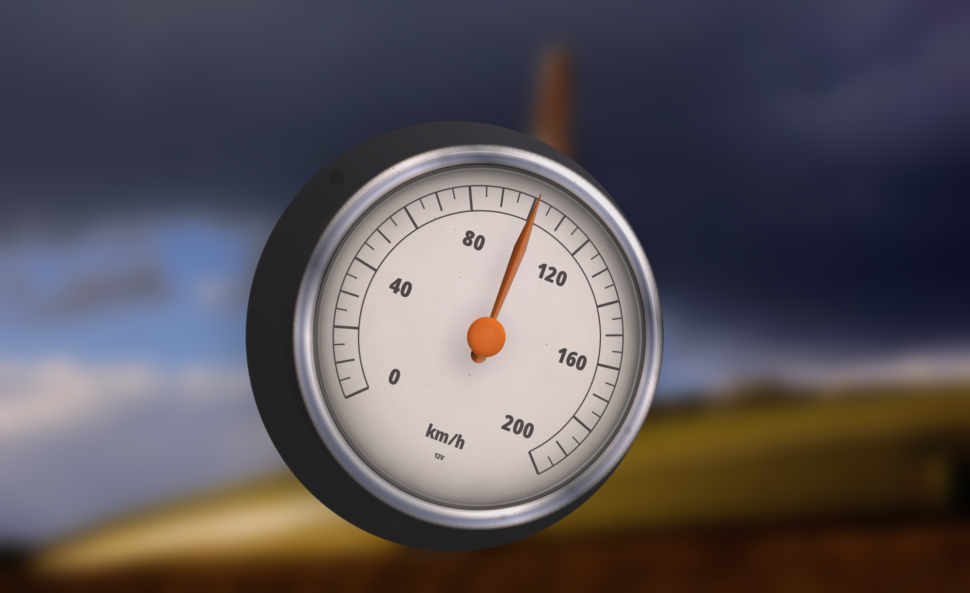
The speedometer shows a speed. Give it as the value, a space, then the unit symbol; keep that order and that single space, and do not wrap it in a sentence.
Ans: 100 km/h
